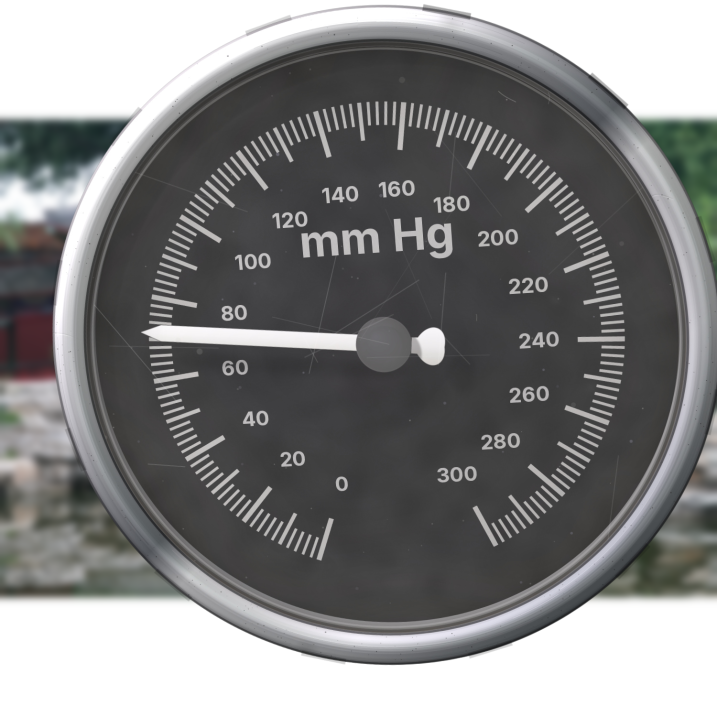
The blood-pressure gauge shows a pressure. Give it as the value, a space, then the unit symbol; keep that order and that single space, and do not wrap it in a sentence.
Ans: 72 mmHg
